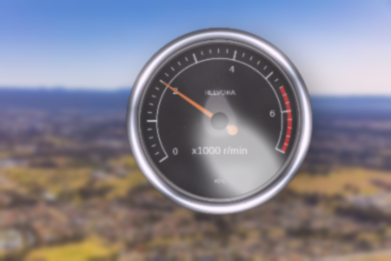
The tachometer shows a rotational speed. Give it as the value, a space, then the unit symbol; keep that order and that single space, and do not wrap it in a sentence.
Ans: 2000 rpm
